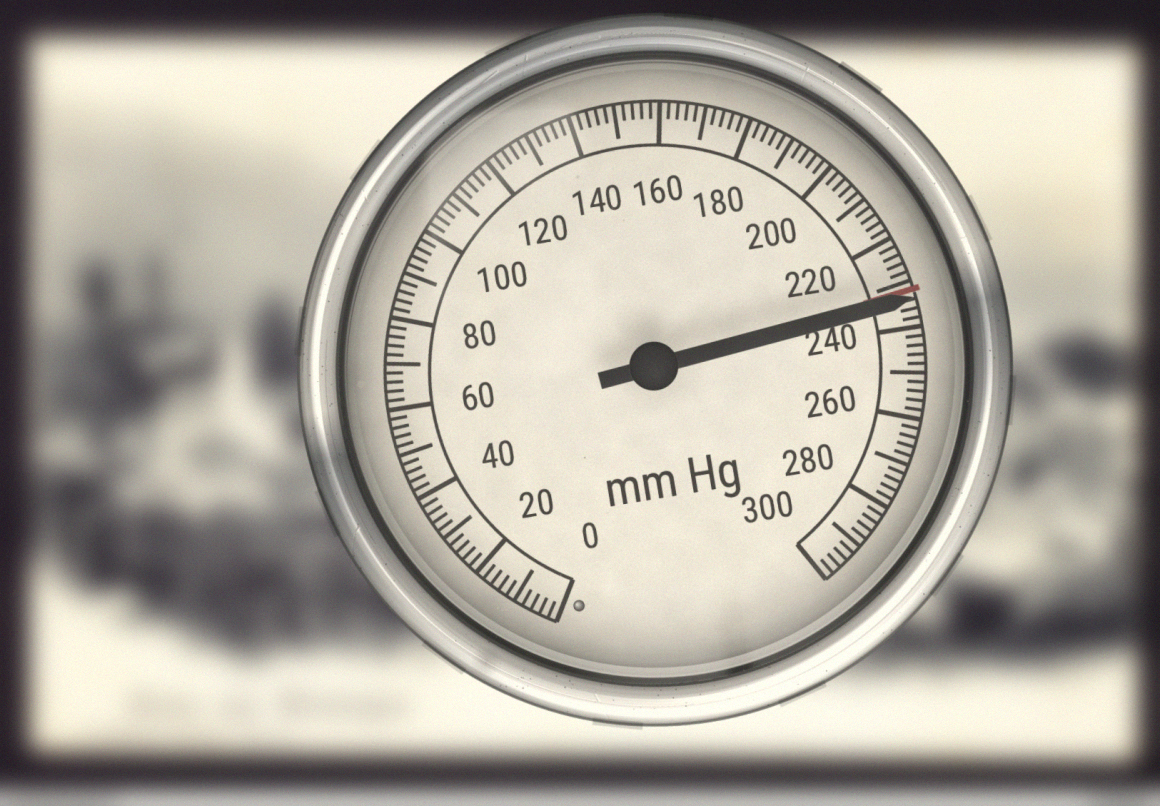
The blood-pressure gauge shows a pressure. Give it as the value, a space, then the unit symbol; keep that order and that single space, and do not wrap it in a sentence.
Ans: 234 mmHg
